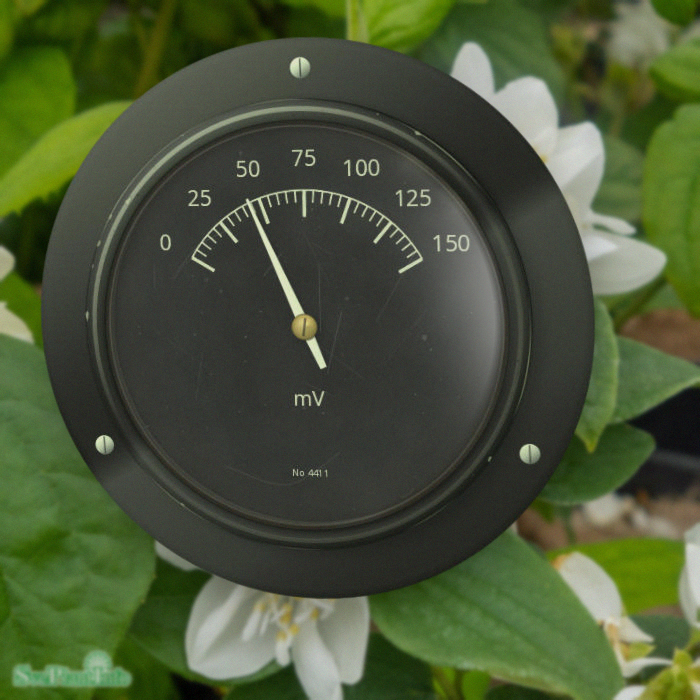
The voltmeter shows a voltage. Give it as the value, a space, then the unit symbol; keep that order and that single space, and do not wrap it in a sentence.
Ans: 45 mV
